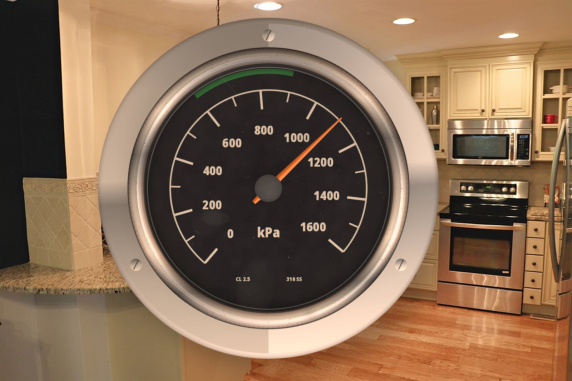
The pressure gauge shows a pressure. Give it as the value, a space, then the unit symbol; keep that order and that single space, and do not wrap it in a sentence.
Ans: 1100 kPa
